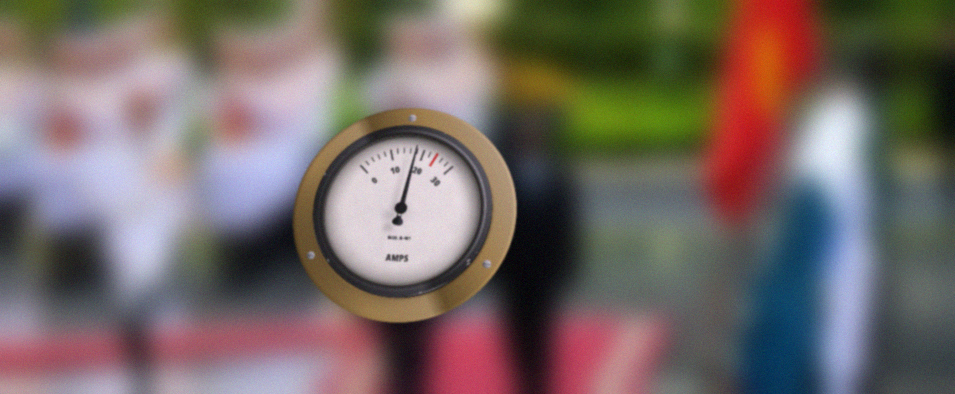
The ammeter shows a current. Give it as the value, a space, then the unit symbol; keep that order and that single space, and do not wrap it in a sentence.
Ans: 18 A
